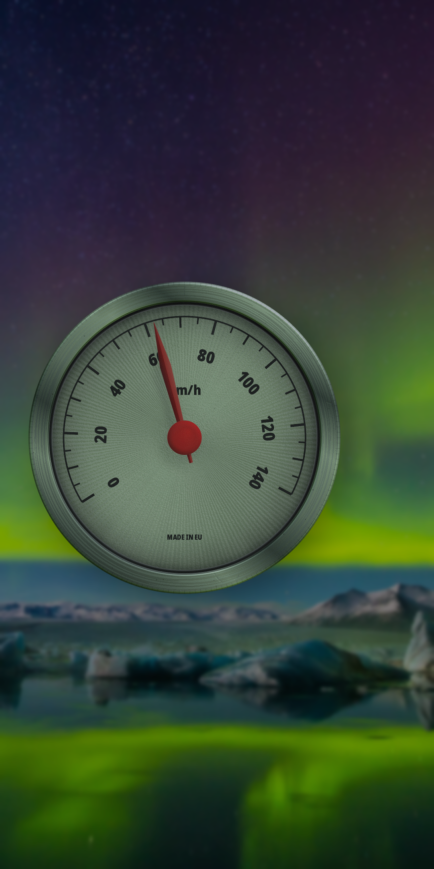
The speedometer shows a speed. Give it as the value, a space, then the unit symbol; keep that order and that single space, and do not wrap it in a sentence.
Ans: 62.5 km/h
